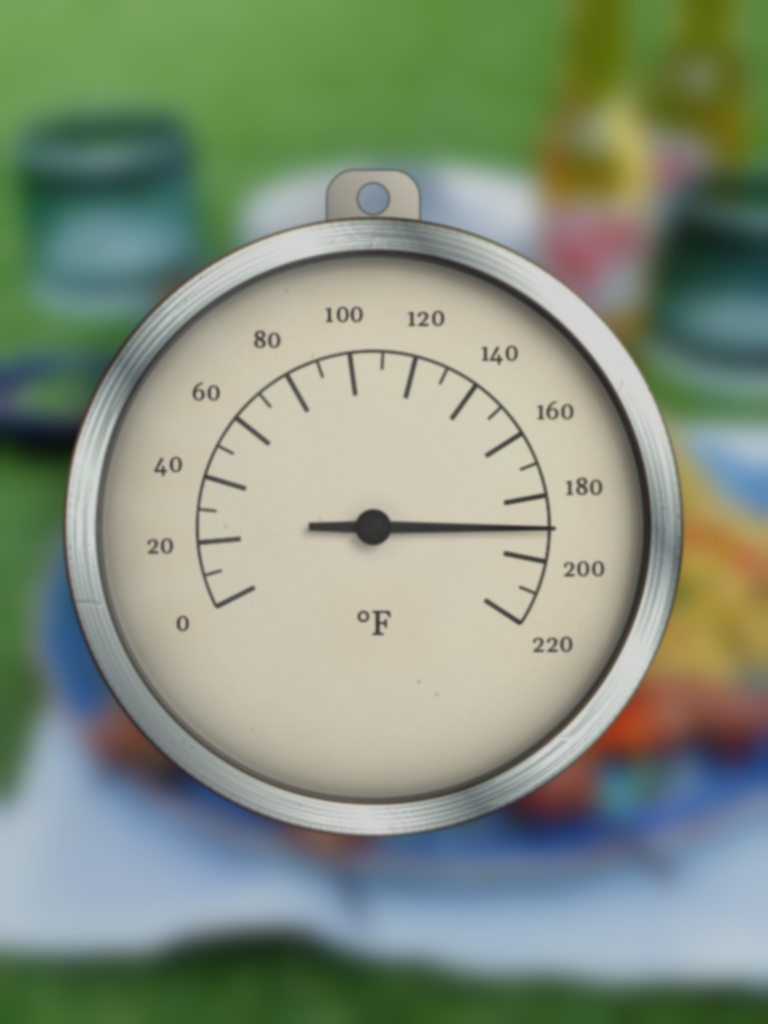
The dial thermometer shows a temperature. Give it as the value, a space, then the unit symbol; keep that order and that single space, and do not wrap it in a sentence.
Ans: 190 °F
